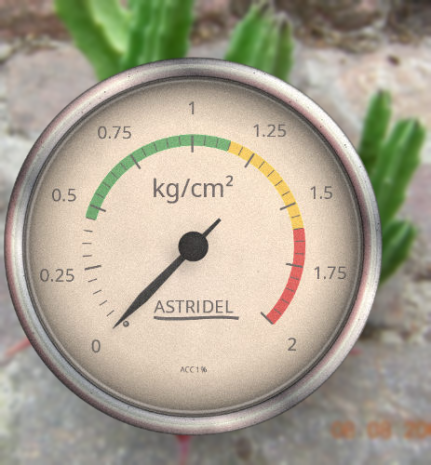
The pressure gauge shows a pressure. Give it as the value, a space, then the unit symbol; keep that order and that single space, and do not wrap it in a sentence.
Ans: 0 kg/cm²
